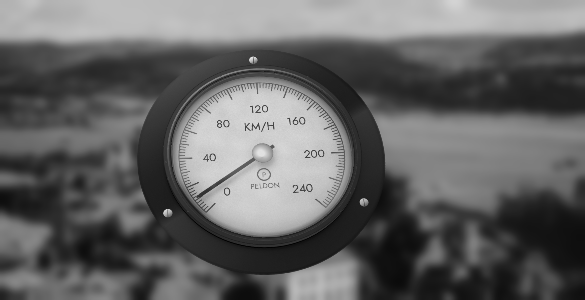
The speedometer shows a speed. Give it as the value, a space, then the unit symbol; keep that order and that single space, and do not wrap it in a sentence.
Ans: 10 km/h
